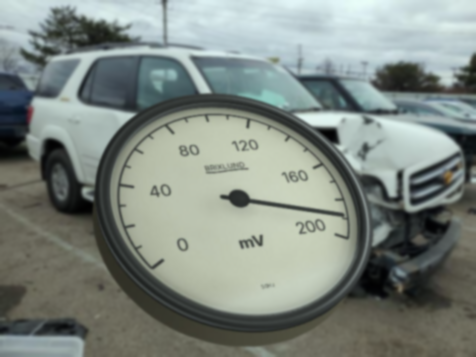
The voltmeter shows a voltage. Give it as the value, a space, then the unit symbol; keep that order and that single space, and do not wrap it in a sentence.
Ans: 190 mV
